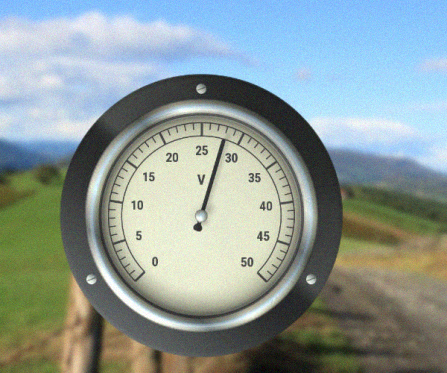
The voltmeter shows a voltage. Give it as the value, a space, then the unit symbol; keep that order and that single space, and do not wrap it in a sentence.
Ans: 28 V
